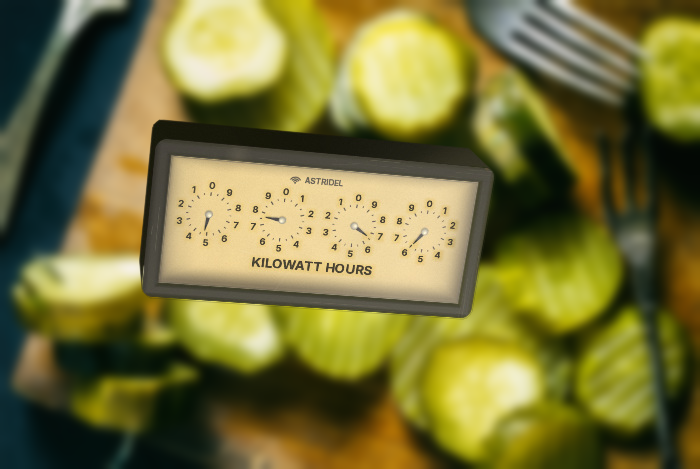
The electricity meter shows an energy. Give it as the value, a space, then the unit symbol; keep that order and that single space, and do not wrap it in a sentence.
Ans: 4766 kWh
